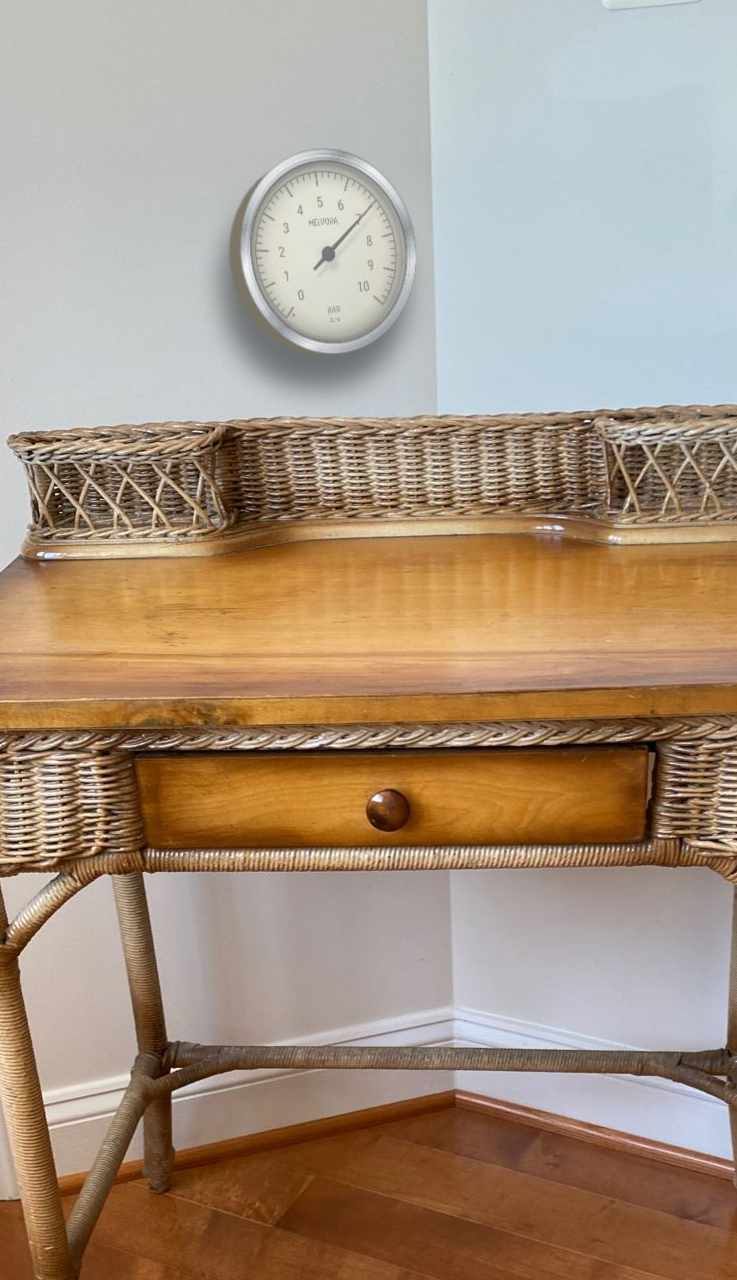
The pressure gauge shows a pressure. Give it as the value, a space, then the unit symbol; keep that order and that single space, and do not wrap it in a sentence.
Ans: 7 bar
